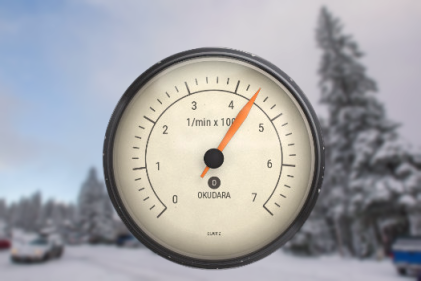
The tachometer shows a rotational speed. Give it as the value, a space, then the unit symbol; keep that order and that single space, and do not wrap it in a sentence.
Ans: 4400 rpm
